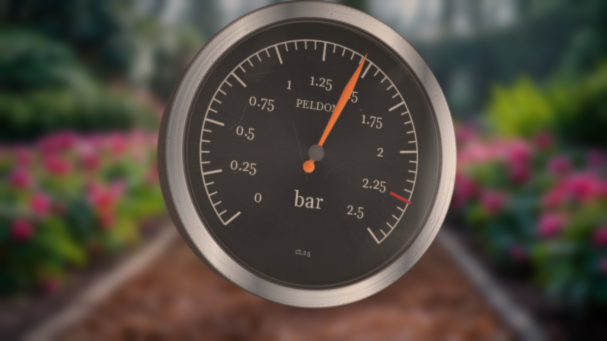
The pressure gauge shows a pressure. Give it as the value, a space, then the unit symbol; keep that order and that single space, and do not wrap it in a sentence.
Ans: 1.45 bar
